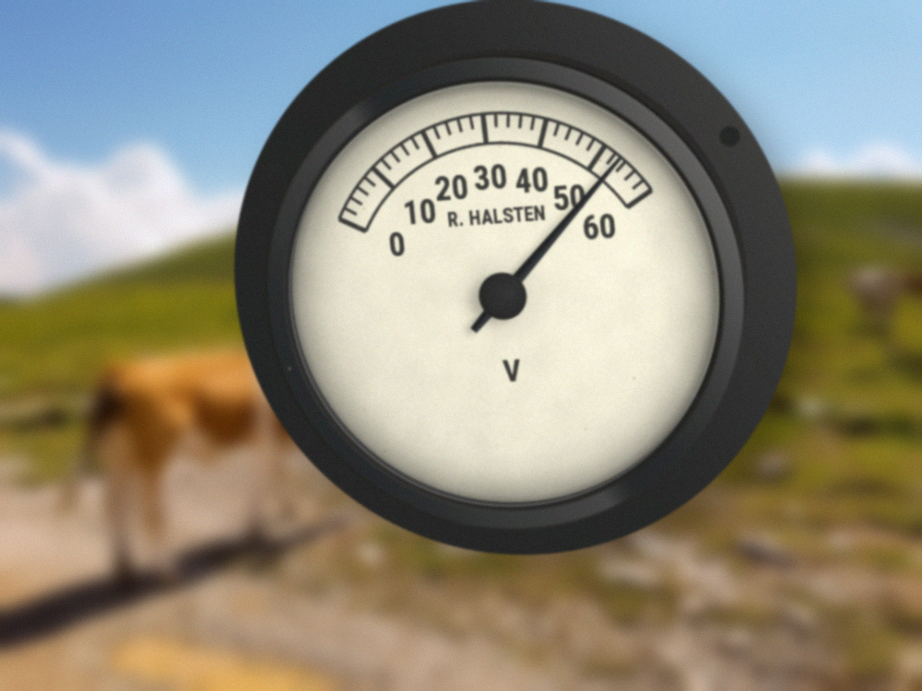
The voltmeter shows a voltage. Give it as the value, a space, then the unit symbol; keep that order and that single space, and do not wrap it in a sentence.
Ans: 53 V
